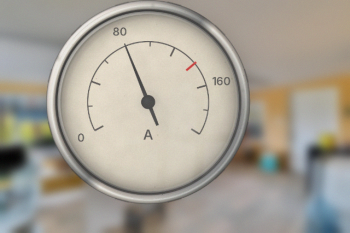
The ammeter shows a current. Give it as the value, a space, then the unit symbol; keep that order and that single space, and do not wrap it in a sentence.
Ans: 80 A
